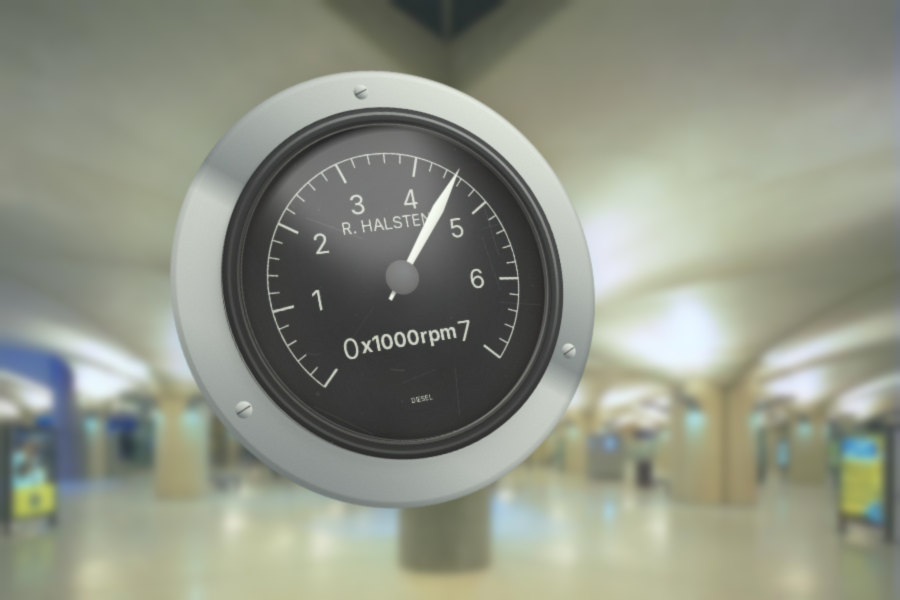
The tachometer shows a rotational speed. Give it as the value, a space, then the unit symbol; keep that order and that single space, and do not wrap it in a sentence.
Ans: 4500 rpm
